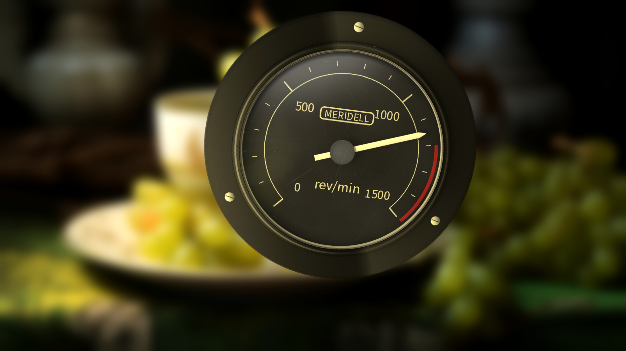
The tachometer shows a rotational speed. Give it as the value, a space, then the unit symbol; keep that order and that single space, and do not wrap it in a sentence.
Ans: 1150 rpm
